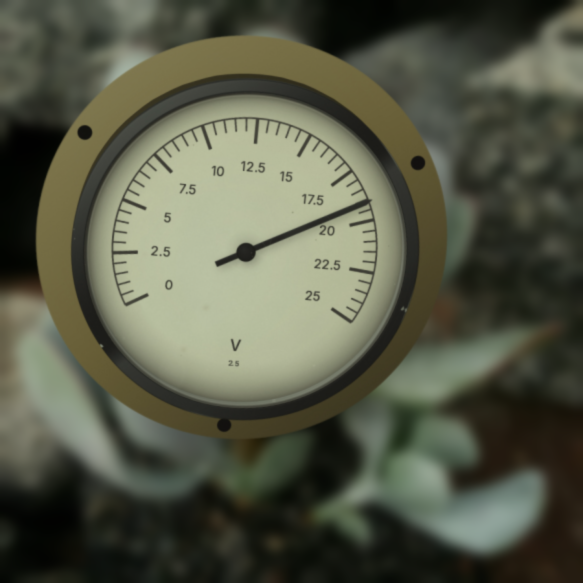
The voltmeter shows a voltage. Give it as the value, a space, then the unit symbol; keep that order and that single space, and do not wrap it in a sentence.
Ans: 19 V
